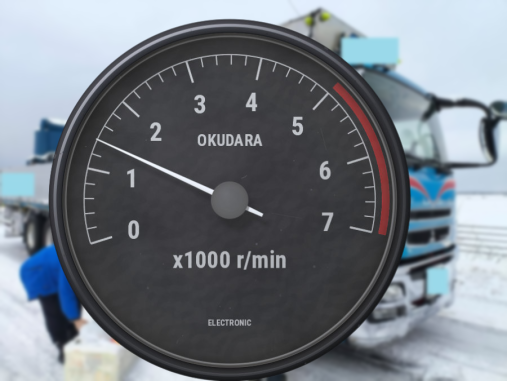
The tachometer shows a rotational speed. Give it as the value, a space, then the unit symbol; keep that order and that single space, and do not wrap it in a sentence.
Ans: 1400 rpm
